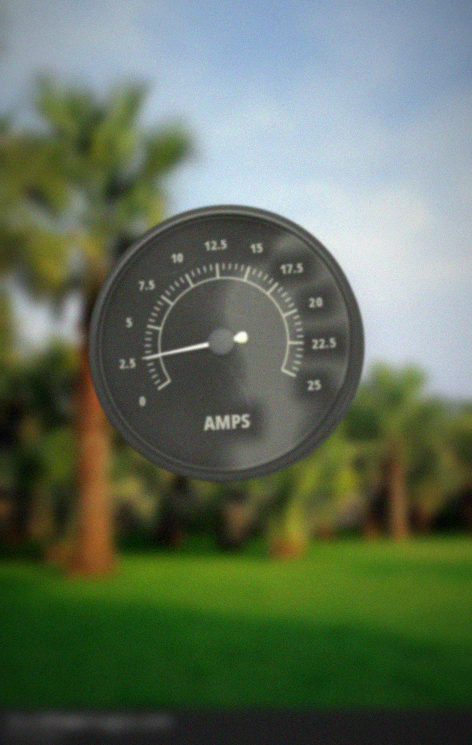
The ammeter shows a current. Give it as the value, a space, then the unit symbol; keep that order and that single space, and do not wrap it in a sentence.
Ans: 2.5 A
